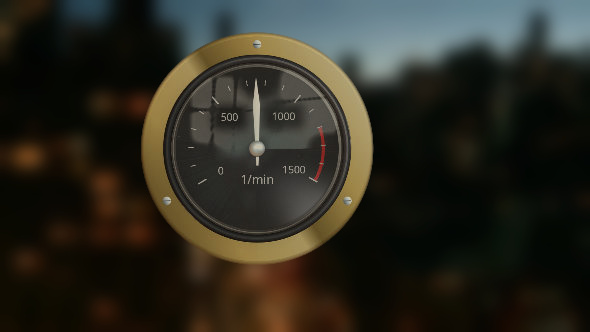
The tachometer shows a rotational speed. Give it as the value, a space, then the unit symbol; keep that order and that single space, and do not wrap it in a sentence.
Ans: 750 rpm
